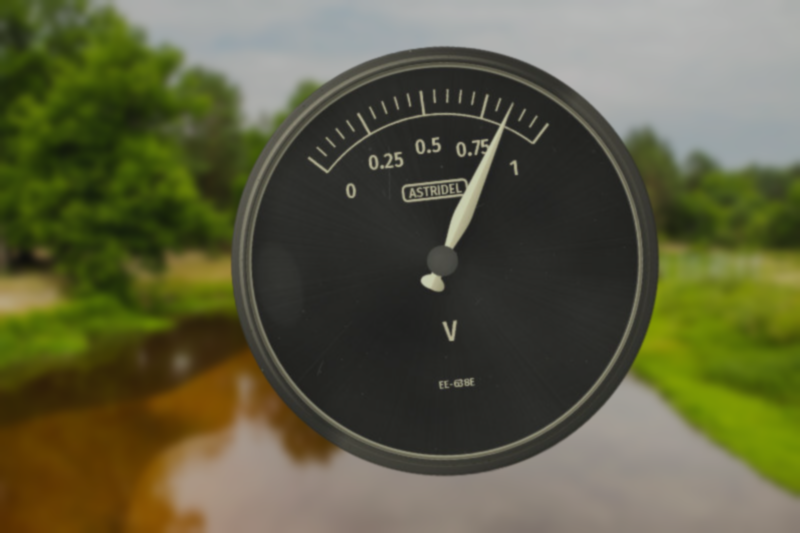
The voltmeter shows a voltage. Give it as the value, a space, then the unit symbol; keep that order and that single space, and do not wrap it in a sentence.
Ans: 0.85 V
